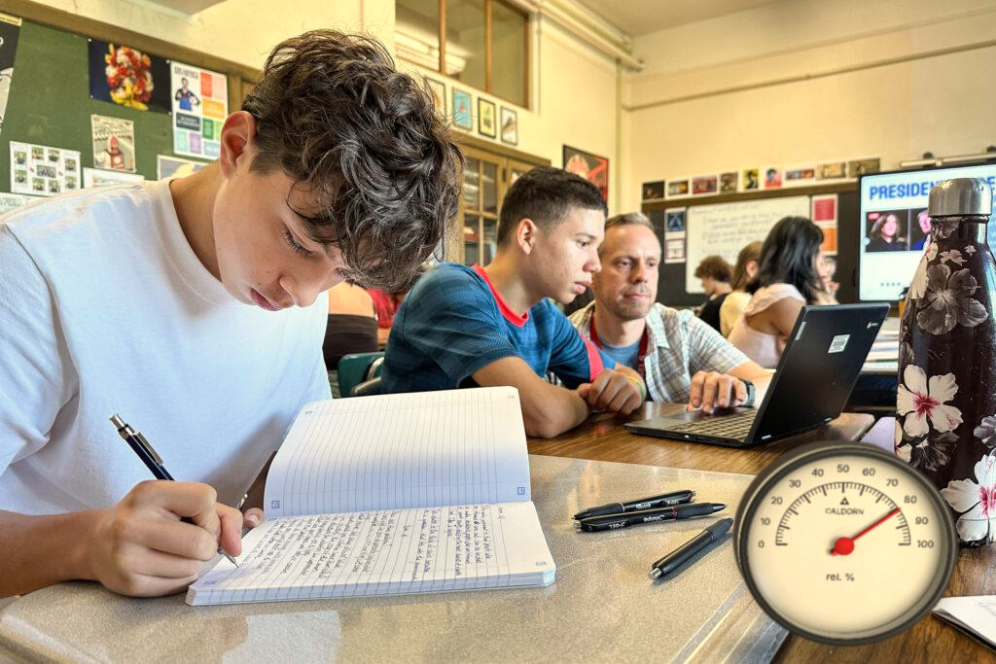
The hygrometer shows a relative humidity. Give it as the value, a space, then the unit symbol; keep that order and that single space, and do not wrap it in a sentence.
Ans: 80 %
